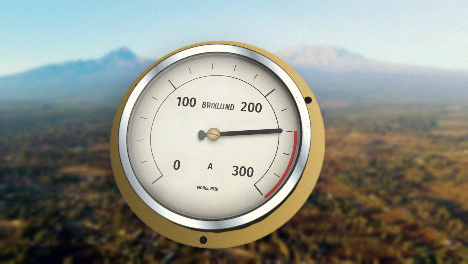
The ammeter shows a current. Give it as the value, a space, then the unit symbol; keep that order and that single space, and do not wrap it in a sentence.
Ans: 240 A
